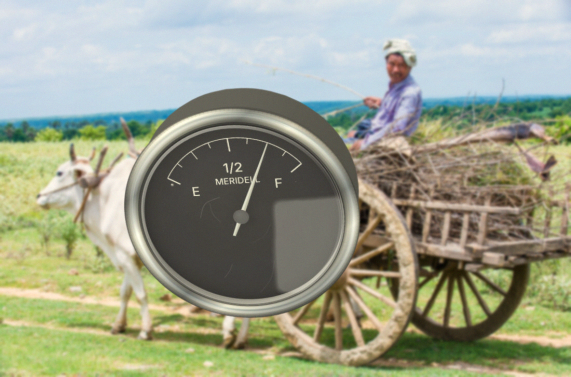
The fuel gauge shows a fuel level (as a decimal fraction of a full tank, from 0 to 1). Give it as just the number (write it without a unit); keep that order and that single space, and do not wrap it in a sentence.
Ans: 0.75
